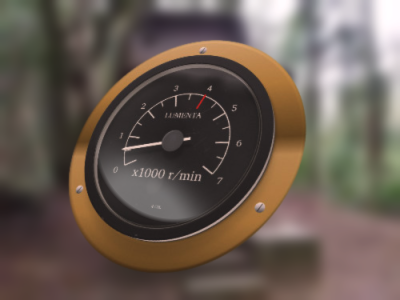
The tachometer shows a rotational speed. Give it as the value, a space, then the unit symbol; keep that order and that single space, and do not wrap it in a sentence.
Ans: 500 rpm
